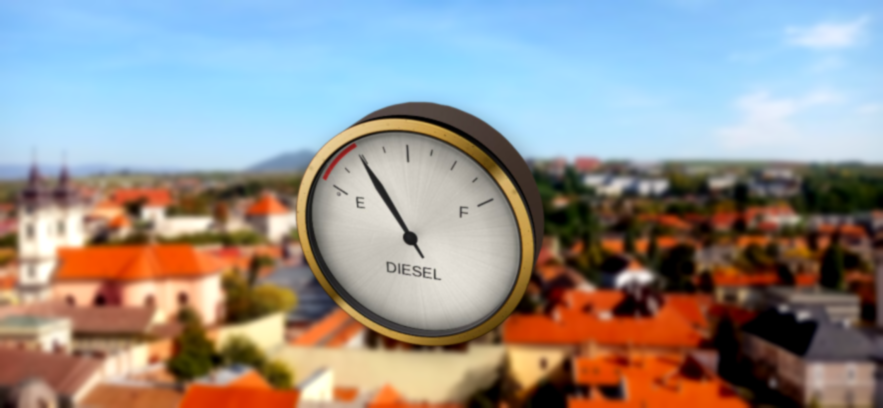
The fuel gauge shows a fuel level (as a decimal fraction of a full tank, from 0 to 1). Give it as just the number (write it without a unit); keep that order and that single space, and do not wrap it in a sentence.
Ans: 0.25
